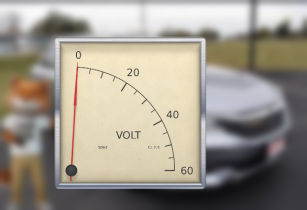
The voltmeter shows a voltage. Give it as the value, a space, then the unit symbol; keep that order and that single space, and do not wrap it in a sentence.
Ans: 0 V
